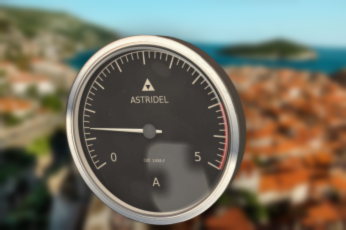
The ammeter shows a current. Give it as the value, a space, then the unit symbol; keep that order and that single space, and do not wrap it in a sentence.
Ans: 0.7 A
